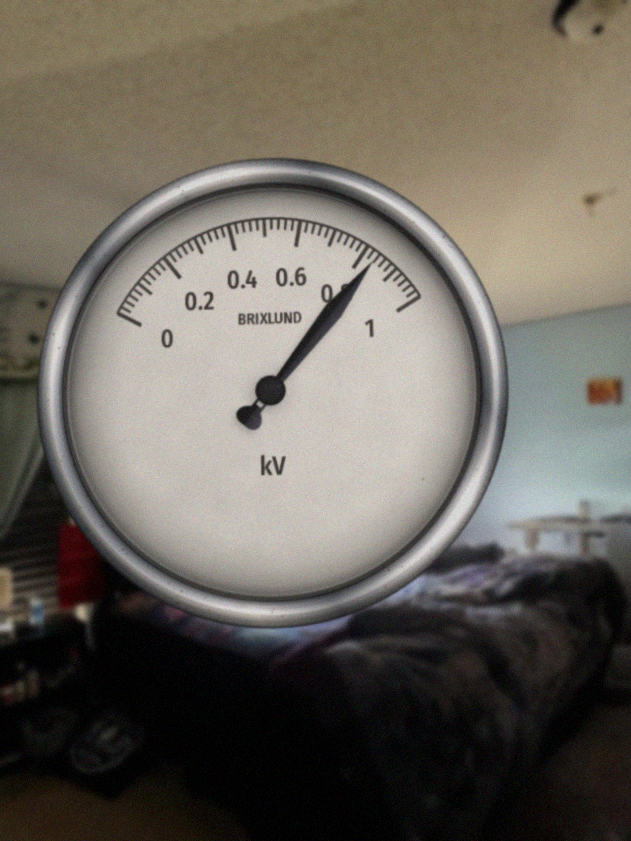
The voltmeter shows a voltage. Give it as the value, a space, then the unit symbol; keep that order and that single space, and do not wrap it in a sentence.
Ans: 0.84 kV
